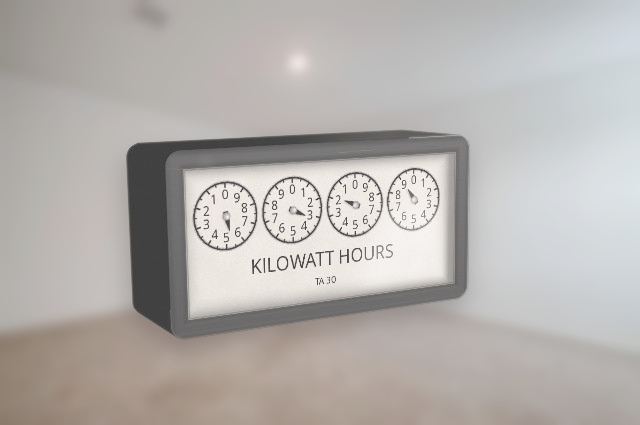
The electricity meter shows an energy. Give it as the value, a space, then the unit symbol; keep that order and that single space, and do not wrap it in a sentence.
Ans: 5319 kWh
